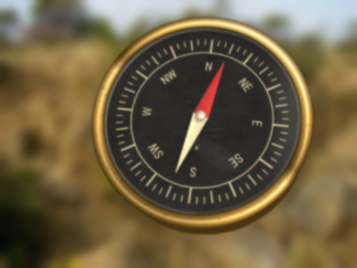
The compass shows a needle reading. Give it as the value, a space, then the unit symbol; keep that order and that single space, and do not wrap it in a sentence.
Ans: 15 °
